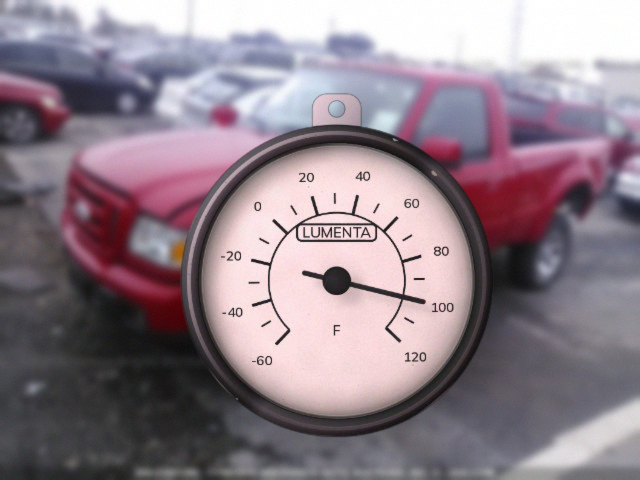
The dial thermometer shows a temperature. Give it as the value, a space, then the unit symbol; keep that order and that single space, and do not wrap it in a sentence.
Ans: 100 °F
